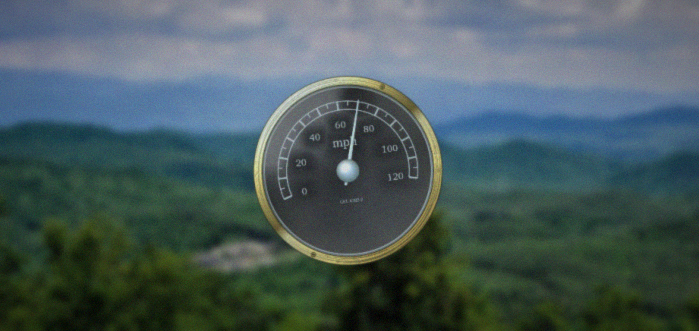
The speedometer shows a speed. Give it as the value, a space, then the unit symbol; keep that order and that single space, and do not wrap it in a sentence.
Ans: 70 mph
